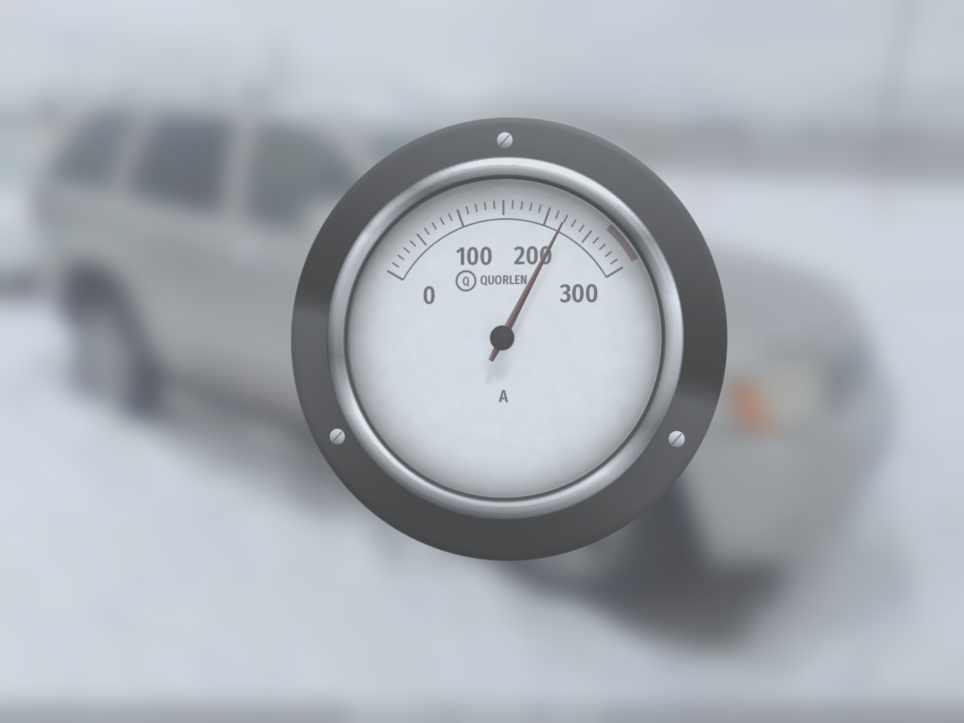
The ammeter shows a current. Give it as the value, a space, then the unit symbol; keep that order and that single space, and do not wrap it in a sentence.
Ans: 220 A
